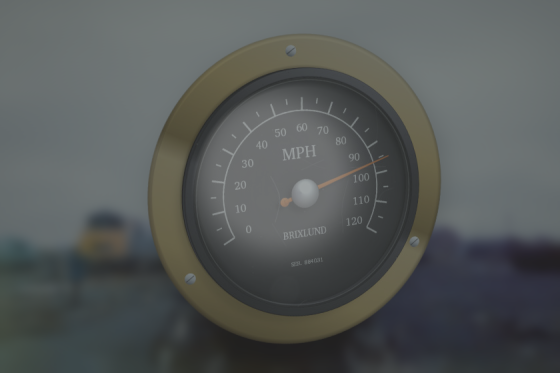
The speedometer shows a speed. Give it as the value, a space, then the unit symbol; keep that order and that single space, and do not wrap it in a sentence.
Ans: 95 mph
